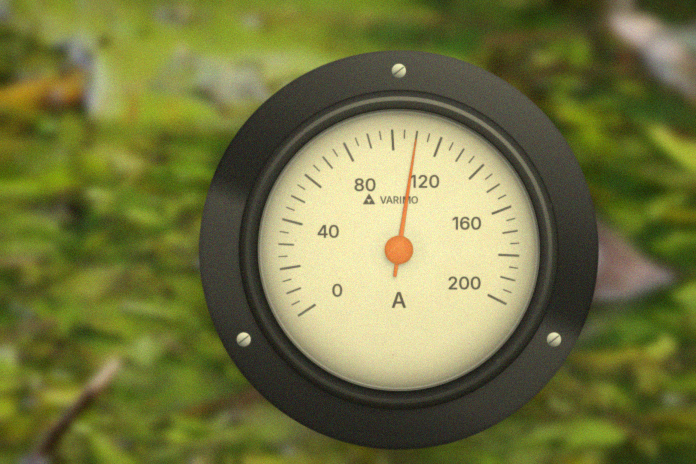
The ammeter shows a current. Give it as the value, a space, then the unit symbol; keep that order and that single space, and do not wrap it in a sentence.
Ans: 110 A
